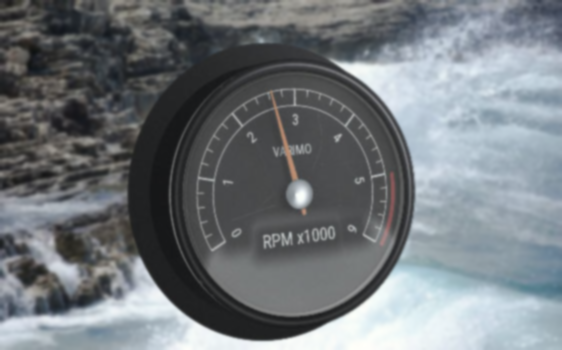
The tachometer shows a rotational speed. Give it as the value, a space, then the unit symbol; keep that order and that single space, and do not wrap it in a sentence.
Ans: 2600 rpm
